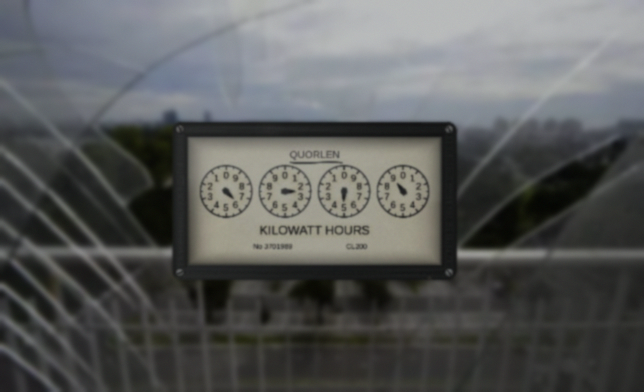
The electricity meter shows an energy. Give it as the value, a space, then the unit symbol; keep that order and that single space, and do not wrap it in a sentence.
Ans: 6249 kWh
